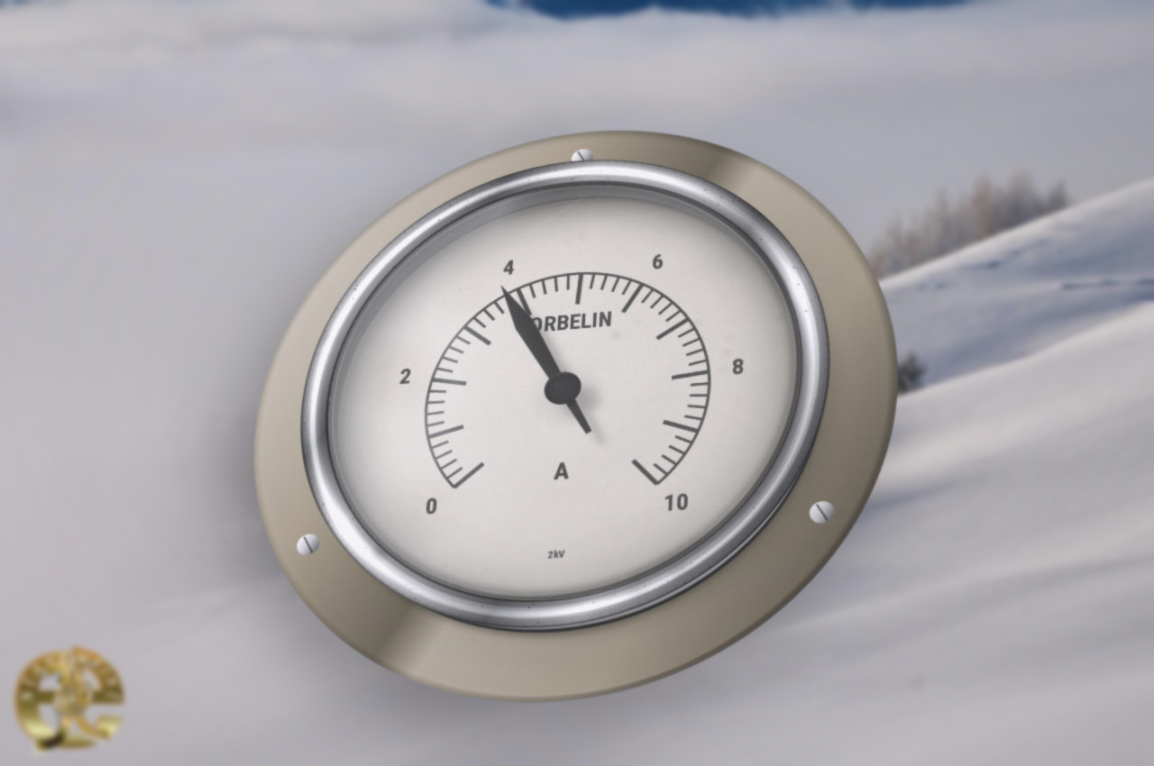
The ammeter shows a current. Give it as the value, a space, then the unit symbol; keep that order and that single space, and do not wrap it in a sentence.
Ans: 3.8 A
